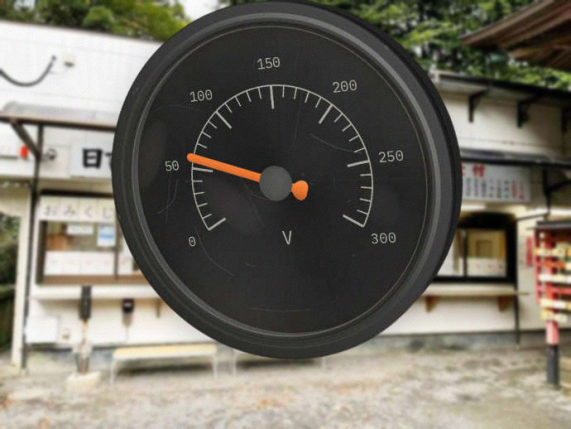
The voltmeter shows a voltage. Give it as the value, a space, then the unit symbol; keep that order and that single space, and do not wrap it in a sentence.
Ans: 60 V
